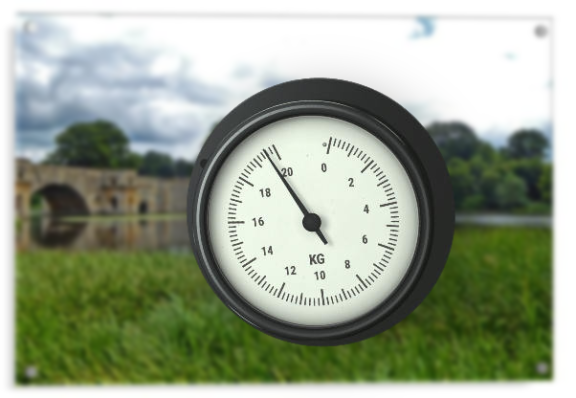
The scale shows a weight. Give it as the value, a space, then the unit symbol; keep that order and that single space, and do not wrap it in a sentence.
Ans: 19.6 kg
